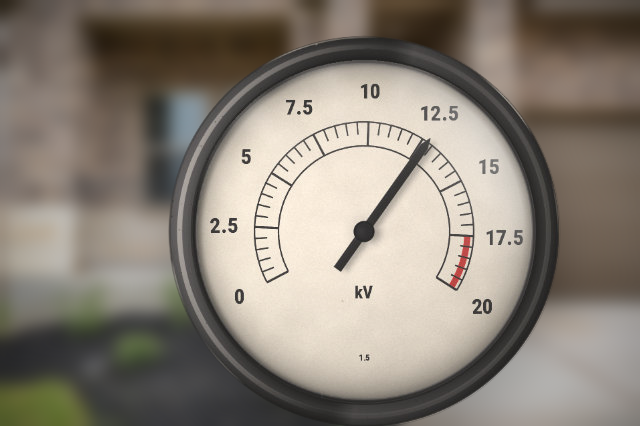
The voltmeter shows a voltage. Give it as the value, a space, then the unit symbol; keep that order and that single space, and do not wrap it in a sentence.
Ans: 12.75 kV
